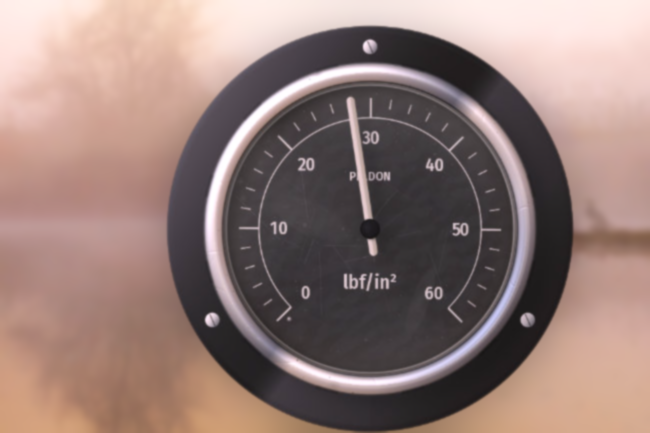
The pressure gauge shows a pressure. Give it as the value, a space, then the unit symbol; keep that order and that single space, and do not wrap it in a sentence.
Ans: 28 psi
